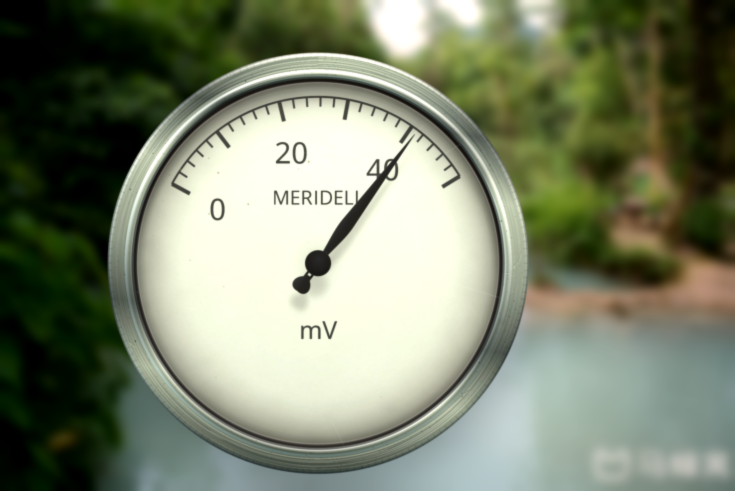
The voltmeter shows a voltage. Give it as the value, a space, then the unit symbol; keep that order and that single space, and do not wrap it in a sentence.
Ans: 41 mV
